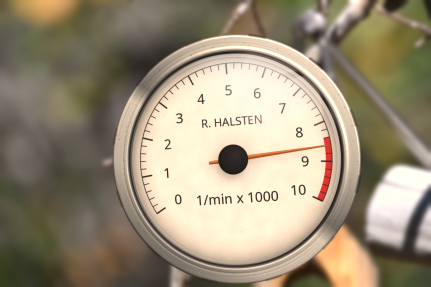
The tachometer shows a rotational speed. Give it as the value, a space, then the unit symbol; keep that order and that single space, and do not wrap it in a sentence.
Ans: 8600 rpm
